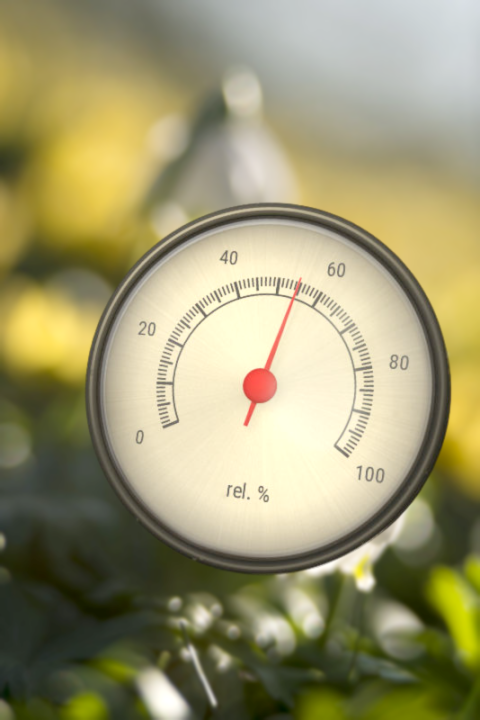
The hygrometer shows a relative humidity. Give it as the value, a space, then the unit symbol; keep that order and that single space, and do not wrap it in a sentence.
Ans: 55 %
